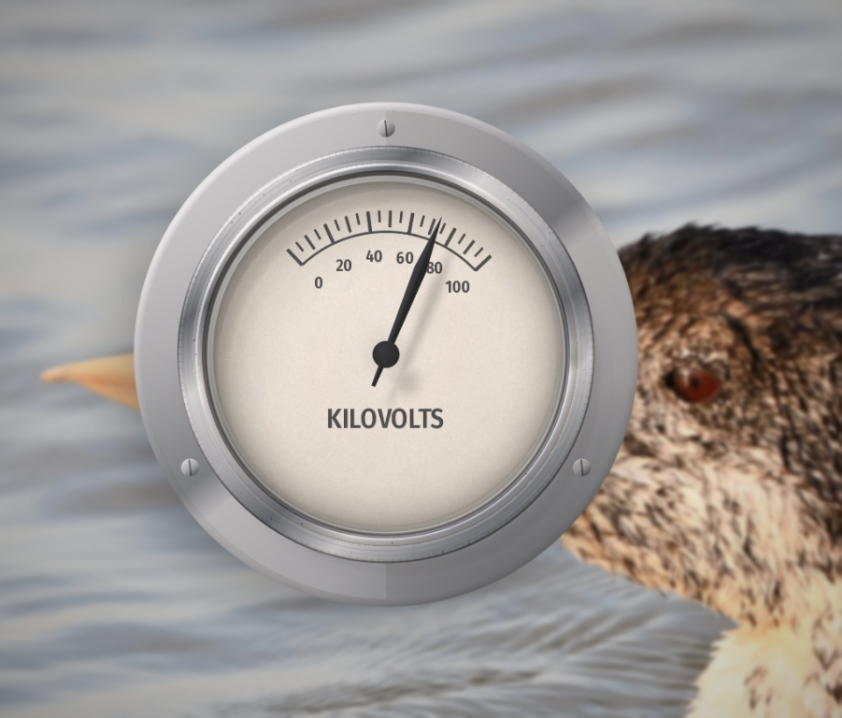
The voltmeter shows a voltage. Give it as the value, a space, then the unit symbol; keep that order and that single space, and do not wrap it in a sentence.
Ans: 72.5 kV
